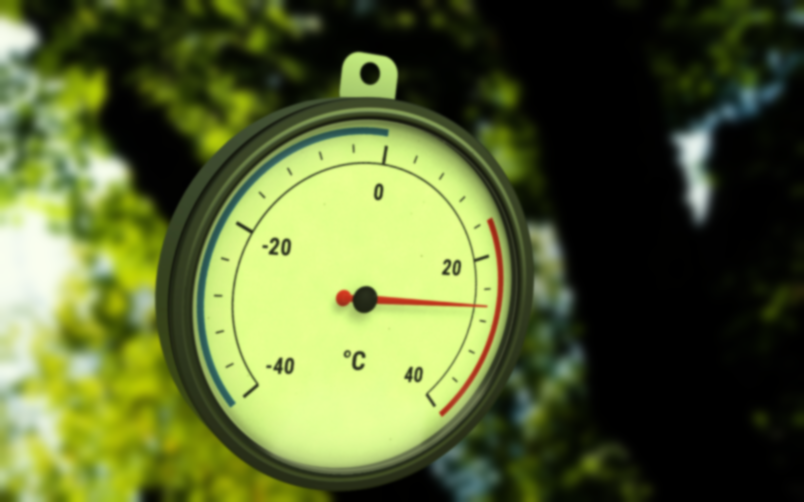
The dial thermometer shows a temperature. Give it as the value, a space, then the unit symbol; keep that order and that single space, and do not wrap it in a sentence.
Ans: 26 °C
